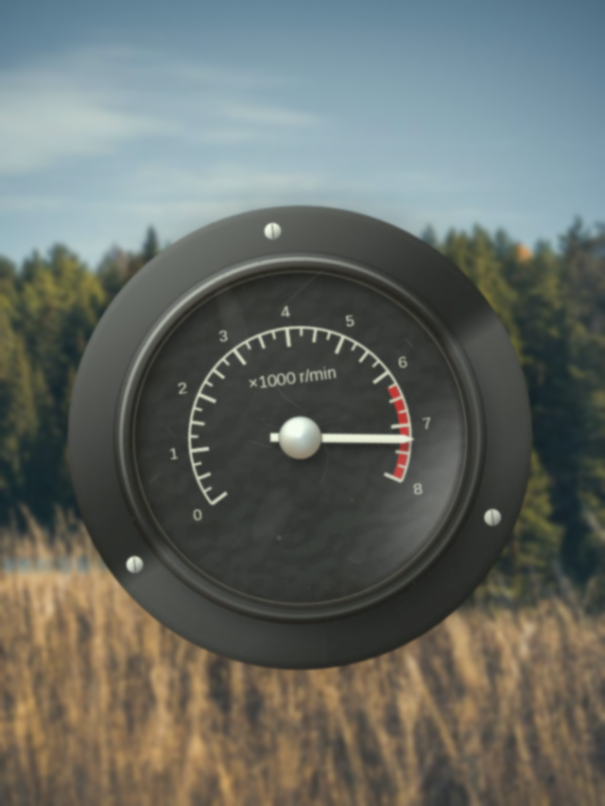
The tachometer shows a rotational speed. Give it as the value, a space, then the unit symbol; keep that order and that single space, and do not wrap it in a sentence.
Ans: 7250 rpm
